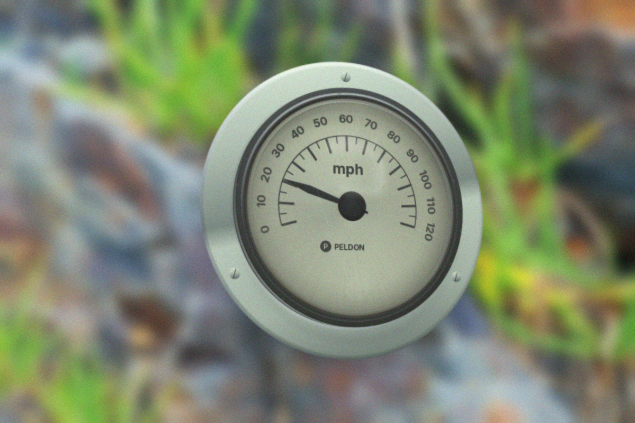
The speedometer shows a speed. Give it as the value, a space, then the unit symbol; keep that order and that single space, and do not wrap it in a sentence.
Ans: 20 mph
